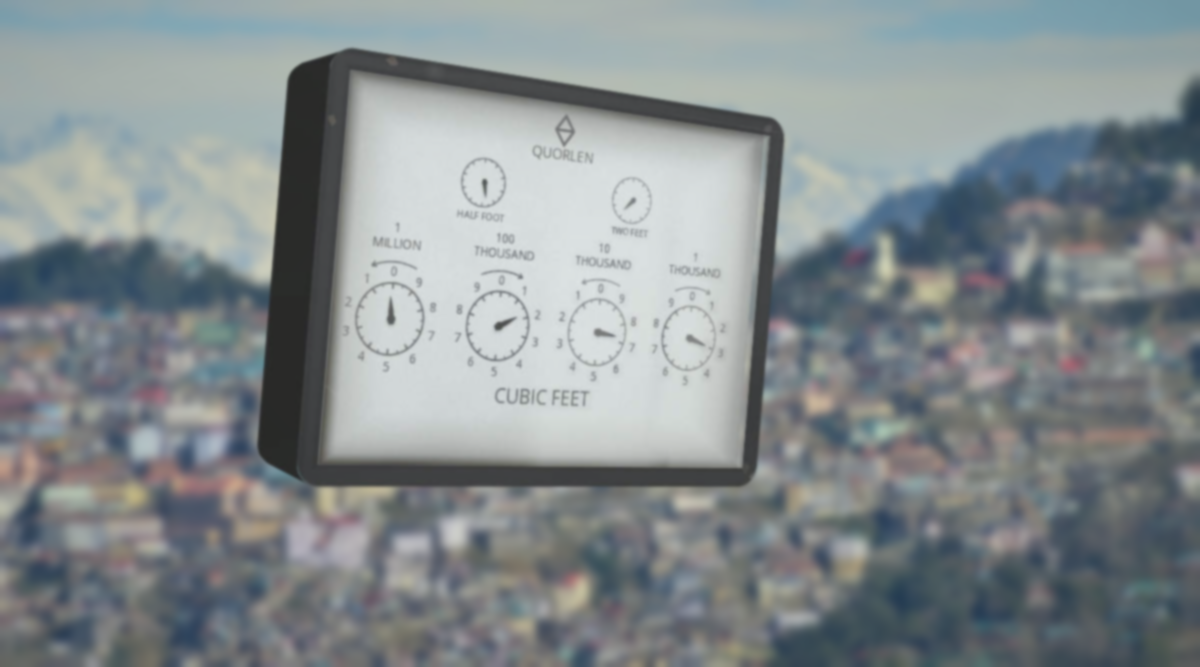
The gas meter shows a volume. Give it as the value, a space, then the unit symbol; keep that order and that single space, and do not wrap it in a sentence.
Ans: 17300 ft³
